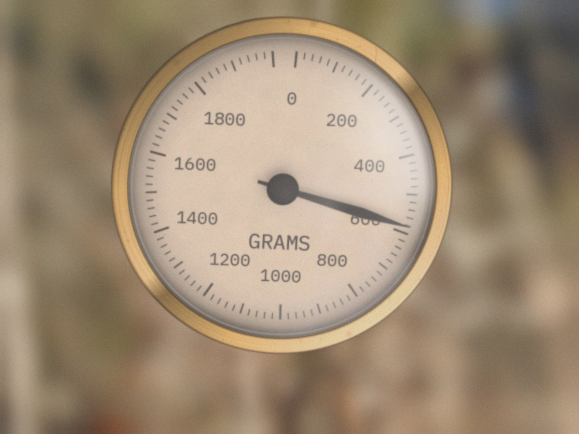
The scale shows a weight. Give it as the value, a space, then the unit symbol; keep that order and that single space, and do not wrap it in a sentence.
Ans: 580 g
